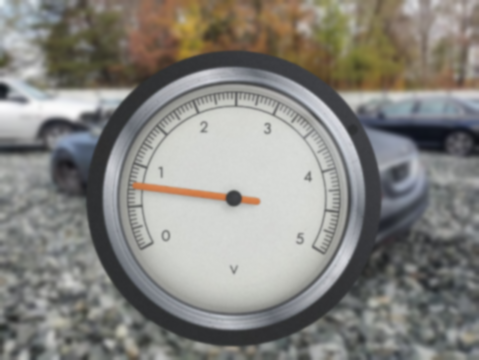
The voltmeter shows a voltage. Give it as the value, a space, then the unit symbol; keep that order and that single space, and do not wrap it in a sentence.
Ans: 0.75 V
